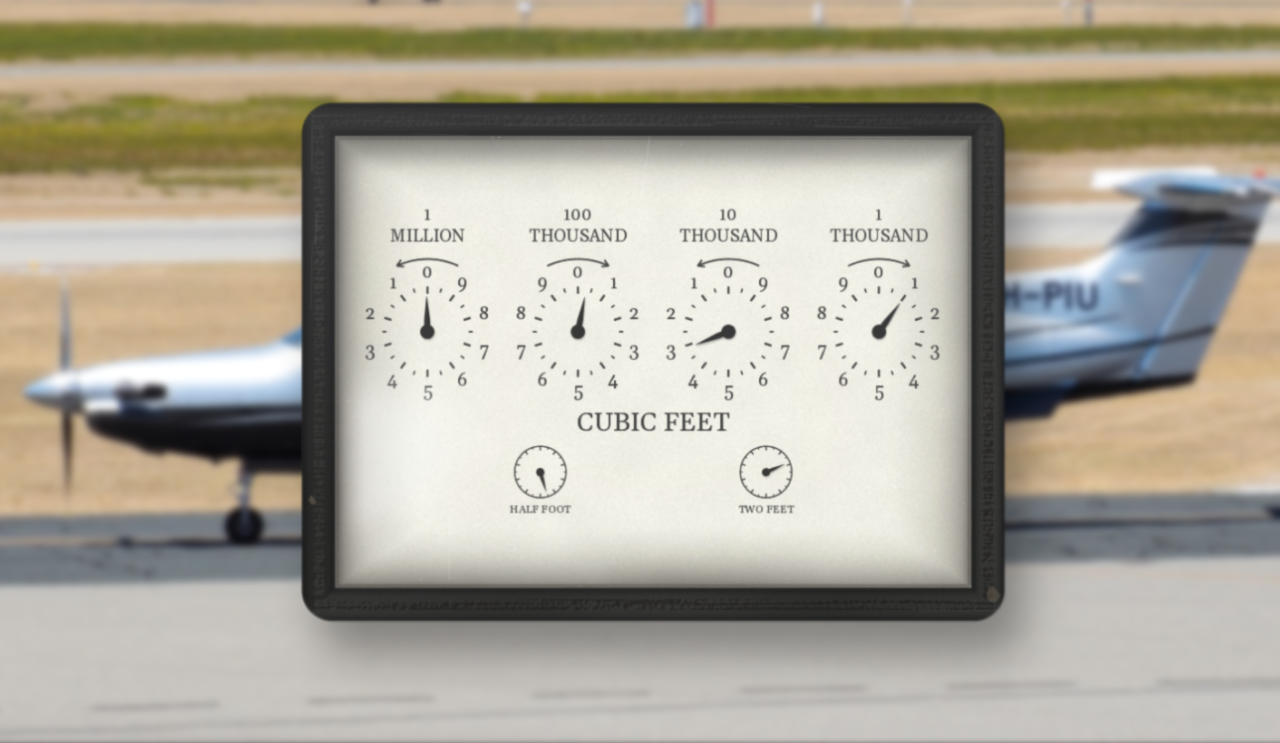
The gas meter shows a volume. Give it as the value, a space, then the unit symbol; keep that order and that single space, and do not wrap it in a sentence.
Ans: 3100 ft³
